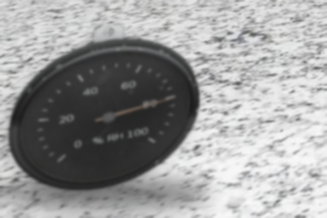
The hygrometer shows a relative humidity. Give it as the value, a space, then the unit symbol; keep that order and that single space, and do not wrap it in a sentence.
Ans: 80 %
